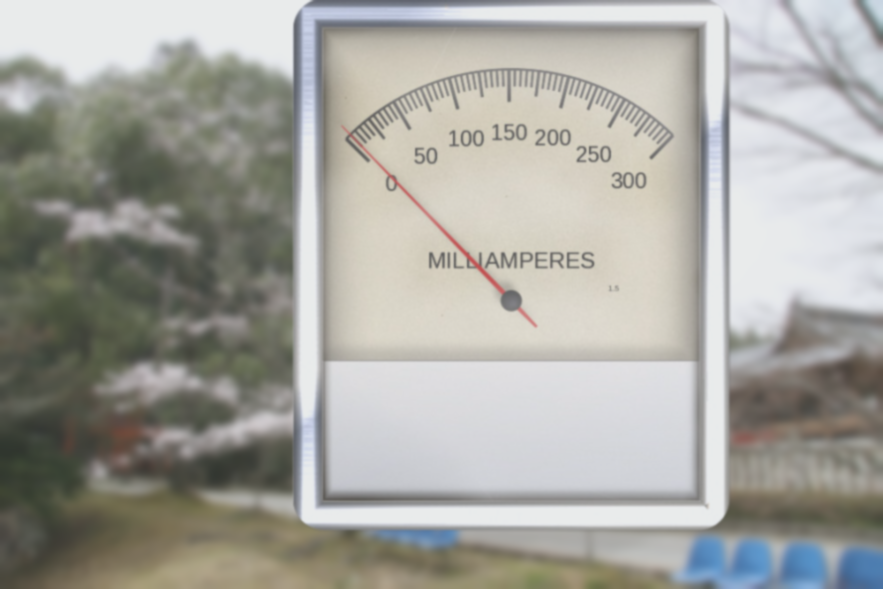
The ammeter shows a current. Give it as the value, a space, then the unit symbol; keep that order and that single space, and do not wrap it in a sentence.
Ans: 5 mA
